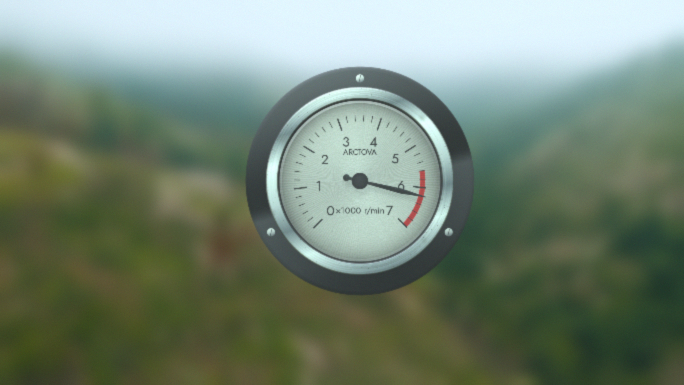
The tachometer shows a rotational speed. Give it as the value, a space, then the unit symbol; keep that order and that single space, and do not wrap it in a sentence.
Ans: 6200 rpm
